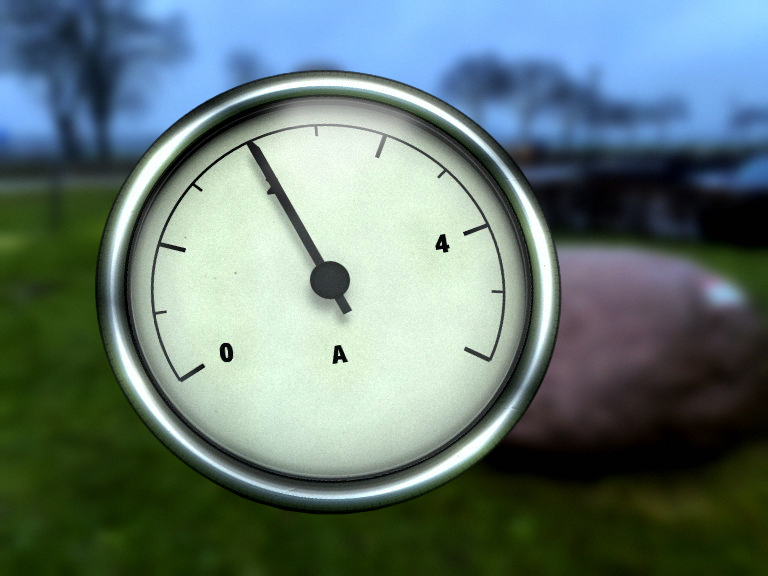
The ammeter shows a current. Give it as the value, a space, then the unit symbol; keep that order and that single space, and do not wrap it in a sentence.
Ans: 2 A
